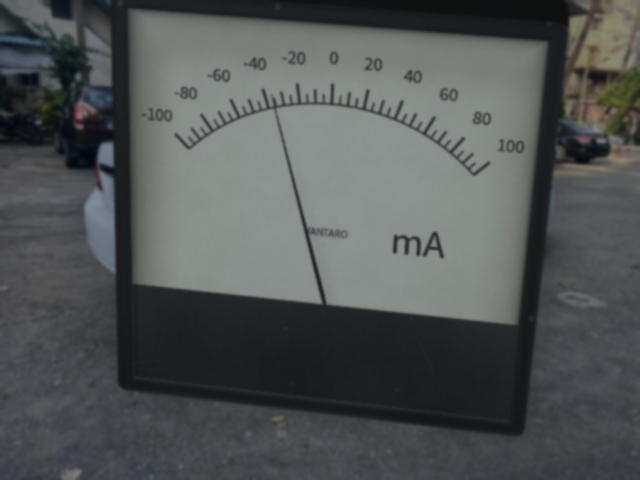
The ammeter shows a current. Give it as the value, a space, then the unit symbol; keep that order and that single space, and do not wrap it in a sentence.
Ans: -35 mA
